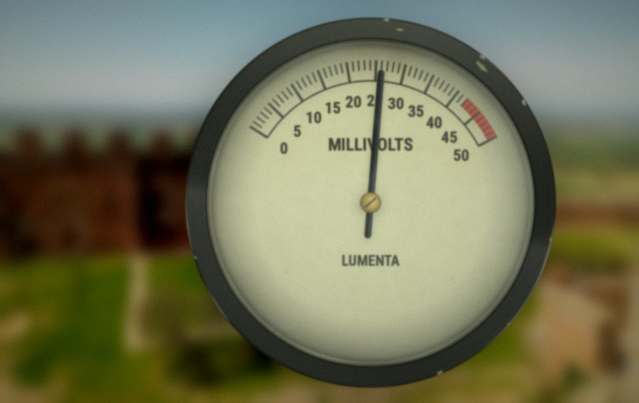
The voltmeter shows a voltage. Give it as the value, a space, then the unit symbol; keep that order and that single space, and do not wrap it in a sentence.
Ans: 26 mV
